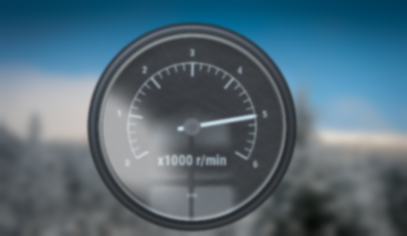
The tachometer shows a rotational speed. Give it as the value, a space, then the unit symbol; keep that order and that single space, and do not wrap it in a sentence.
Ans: 5000 rpm
